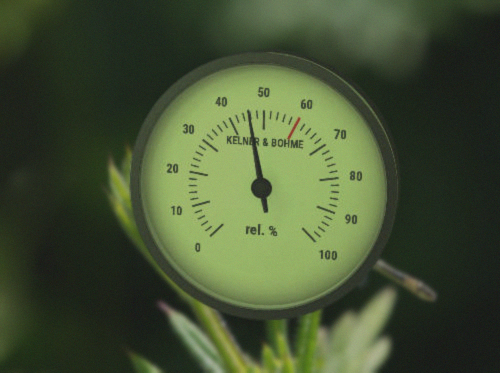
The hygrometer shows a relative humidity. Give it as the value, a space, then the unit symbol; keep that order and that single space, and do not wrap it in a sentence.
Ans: 46 %
